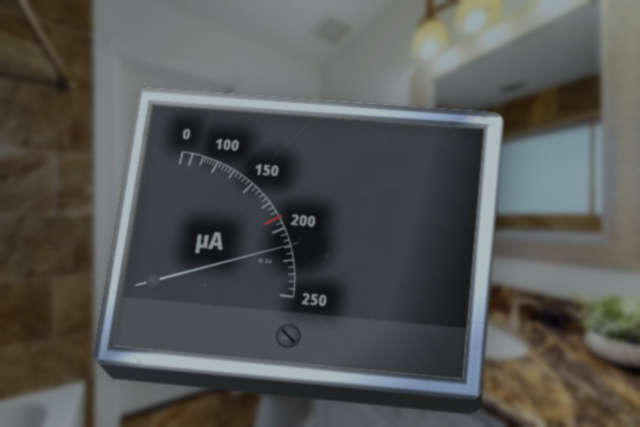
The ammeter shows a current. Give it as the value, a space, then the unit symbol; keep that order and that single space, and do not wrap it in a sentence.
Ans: 215 µA
